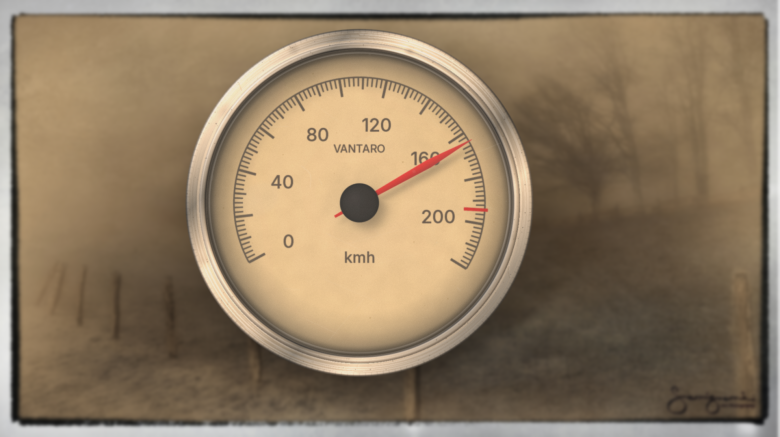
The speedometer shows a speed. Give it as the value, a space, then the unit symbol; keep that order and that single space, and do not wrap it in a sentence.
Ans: 164 km/h
